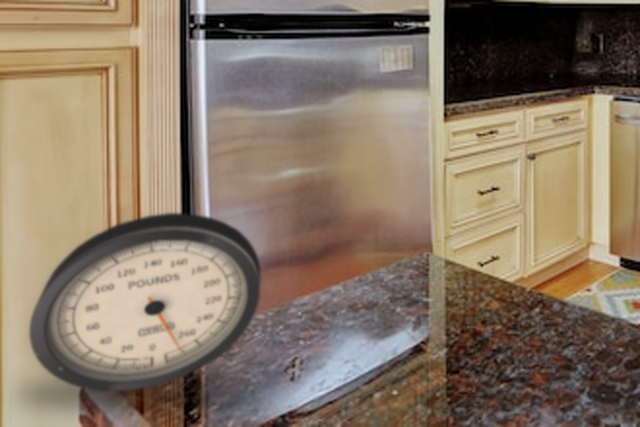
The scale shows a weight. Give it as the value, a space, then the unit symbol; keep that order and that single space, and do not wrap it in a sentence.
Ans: 270 lb
